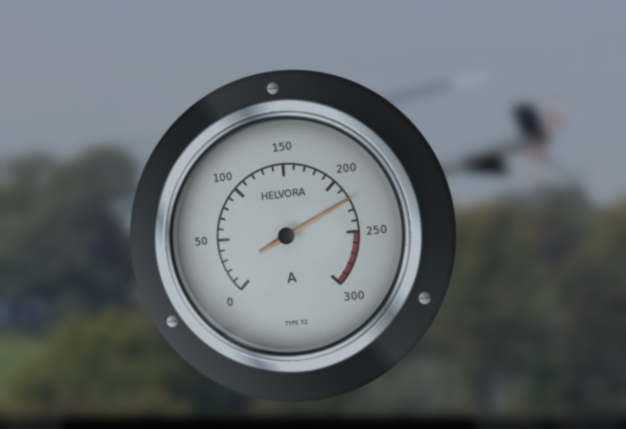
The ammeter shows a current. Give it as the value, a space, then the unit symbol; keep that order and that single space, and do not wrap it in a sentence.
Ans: 220 A
